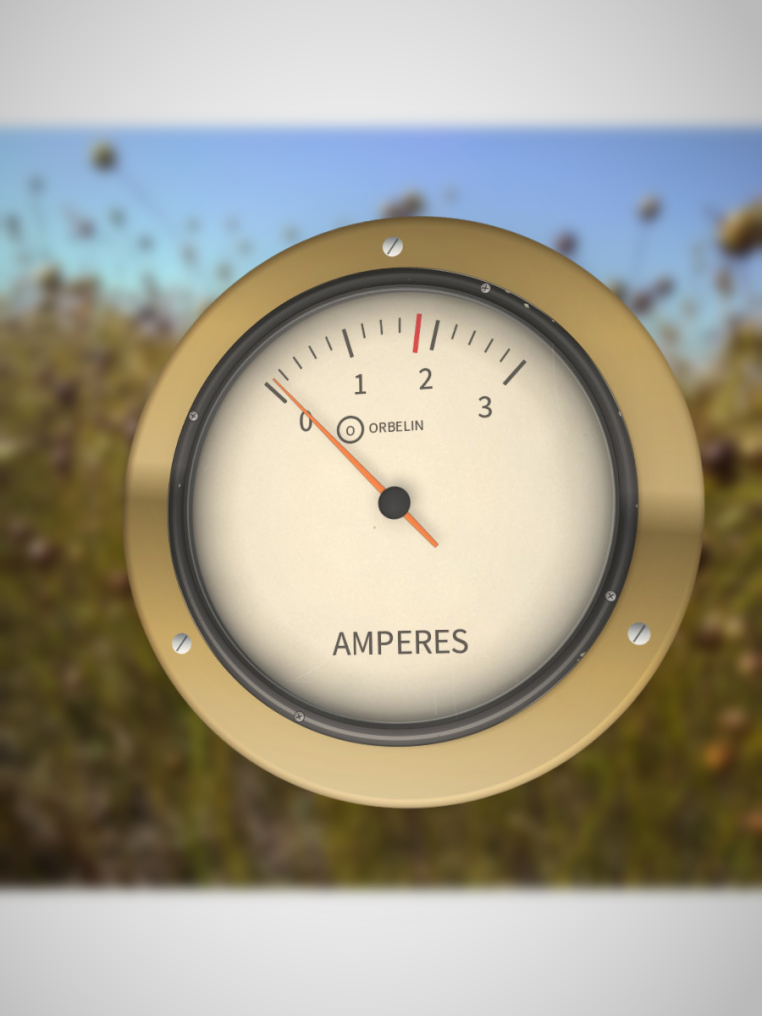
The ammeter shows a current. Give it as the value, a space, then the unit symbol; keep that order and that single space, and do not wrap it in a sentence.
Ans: 0.1 A
